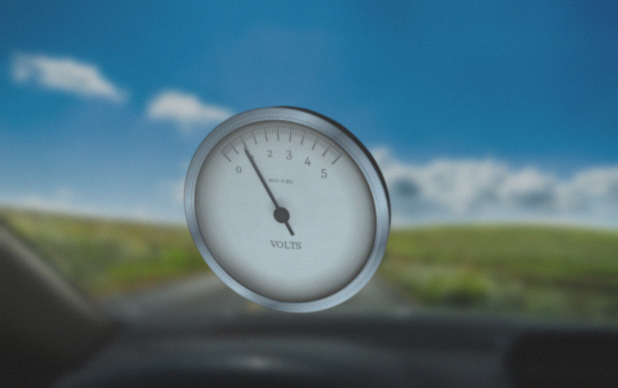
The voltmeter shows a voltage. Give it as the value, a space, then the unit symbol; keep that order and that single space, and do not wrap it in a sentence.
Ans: 1 V
